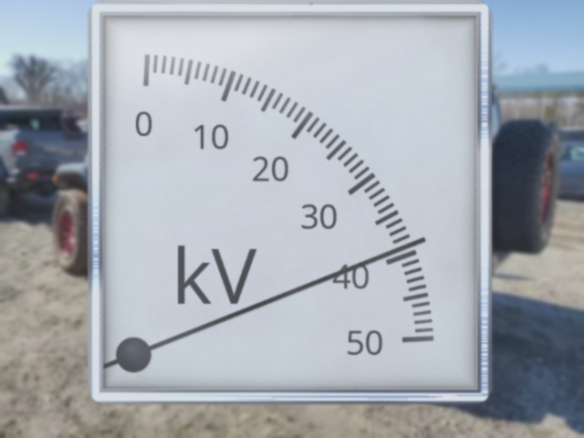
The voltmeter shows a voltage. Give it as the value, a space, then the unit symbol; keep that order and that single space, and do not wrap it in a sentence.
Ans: 39 kV
